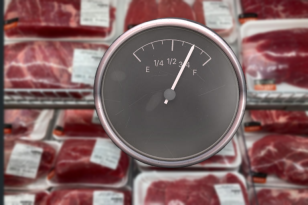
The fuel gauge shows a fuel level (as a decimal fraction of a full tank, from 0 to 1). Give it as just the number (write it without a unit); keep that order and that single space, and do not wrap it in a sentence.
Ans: 0.75
